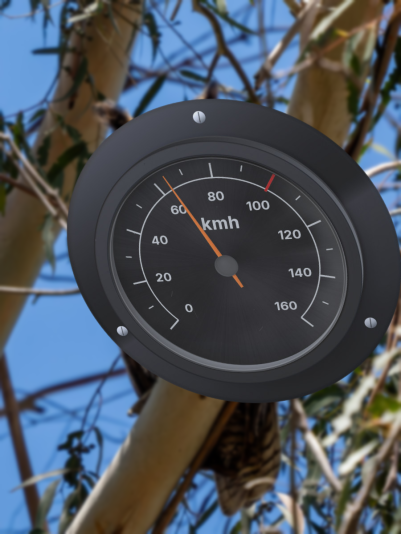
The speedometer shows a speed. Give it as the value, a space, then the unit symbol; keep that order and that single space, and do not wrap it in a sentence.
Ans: 65 km/h
